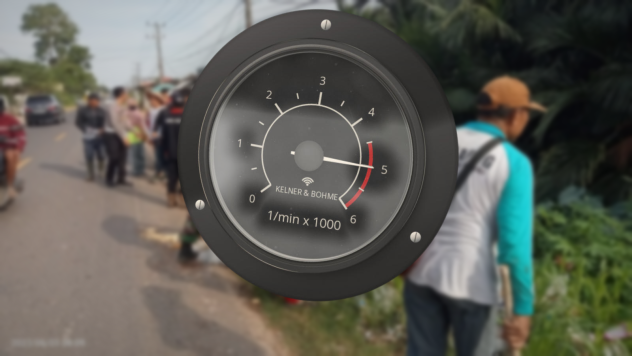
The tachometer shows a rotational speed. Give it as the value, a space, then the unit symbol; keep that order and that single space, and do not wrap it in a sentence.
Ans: 5000 rpm
